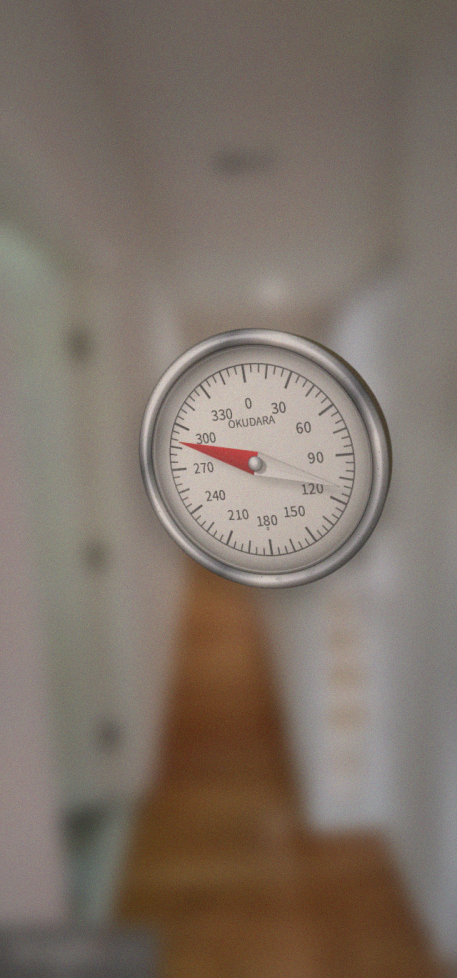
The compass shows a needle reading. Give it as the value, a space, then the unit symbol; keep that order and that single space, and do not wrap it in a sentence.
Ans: 290 °
